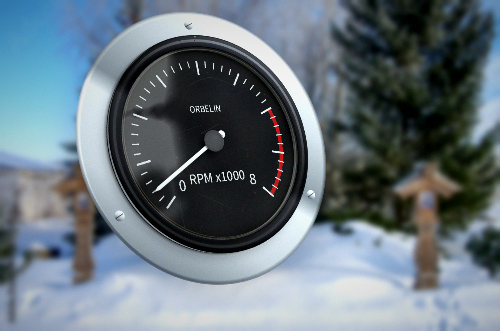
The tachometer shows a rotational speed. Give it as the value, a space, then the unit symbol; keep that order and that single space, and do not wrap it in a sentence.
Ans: 400 rpm
